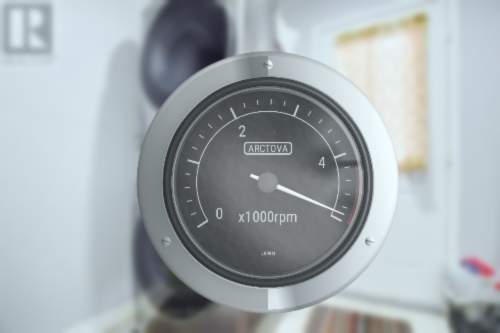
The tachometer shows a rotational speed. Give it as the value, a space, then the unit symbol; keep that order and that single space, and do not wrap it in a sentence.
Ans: 4900 rpm
